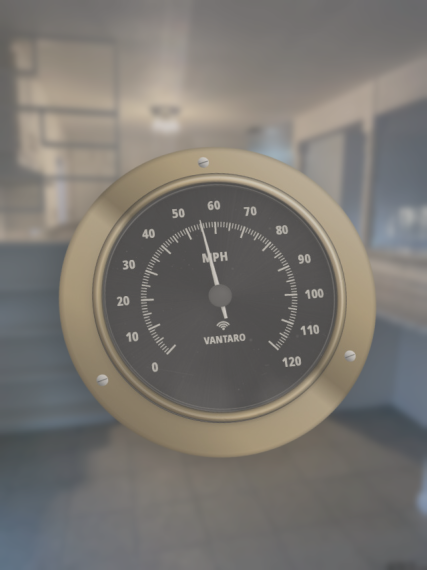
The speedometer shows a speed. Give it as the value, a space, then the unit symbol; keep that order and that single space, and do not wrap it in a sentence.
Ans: 55 mph
